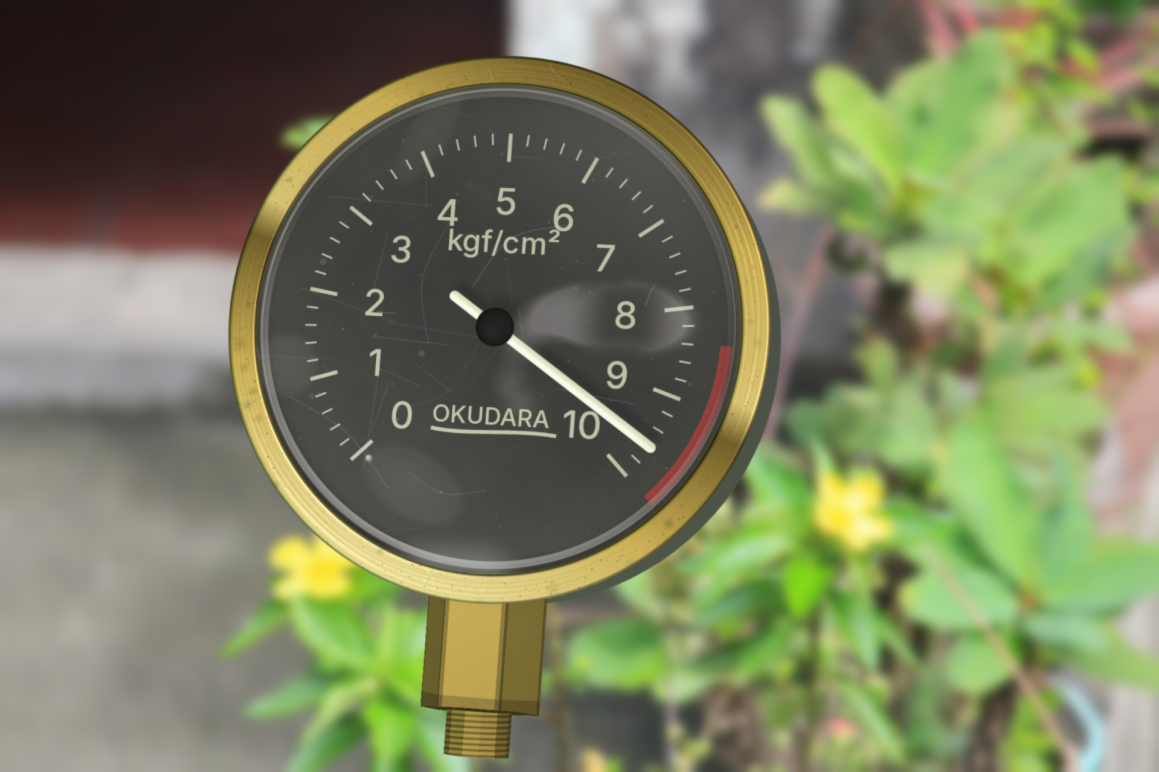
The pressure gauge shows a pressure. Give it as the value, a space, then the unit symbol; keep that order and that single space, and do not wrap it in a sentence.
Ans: 9.6 kg/cm²
